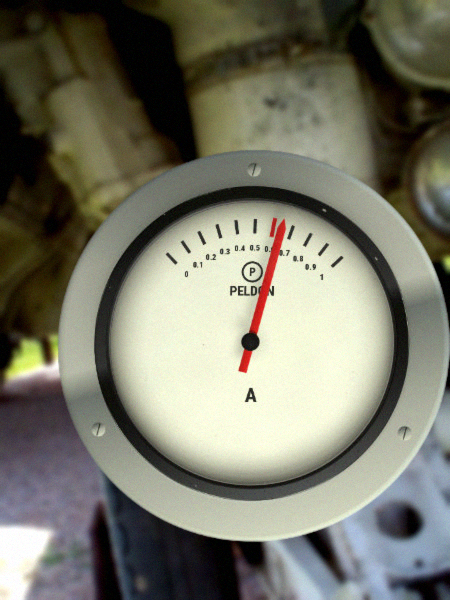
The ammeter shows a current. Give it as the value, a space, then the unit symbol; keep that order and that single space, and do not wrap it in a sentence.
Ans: 0.65 A
